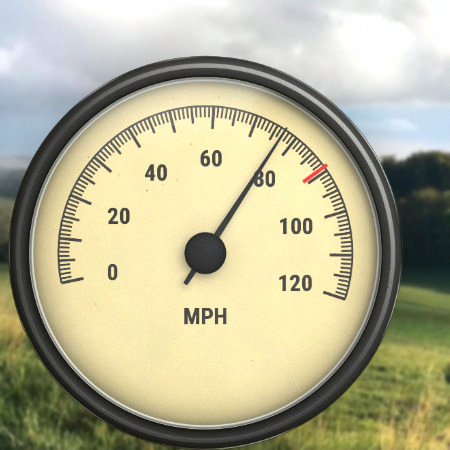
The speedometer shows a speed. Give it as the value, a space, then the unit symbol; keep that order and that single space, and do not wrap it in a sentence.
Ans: 77 mph
